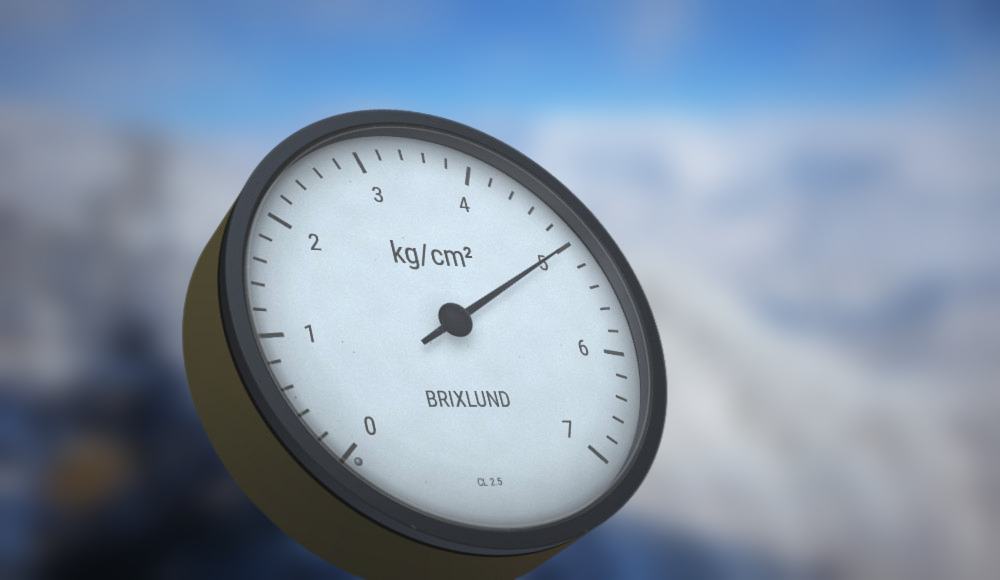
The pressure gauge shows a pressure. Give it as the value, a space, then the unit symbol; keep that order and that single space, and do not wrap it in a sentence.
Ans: 5 kg/cm²
